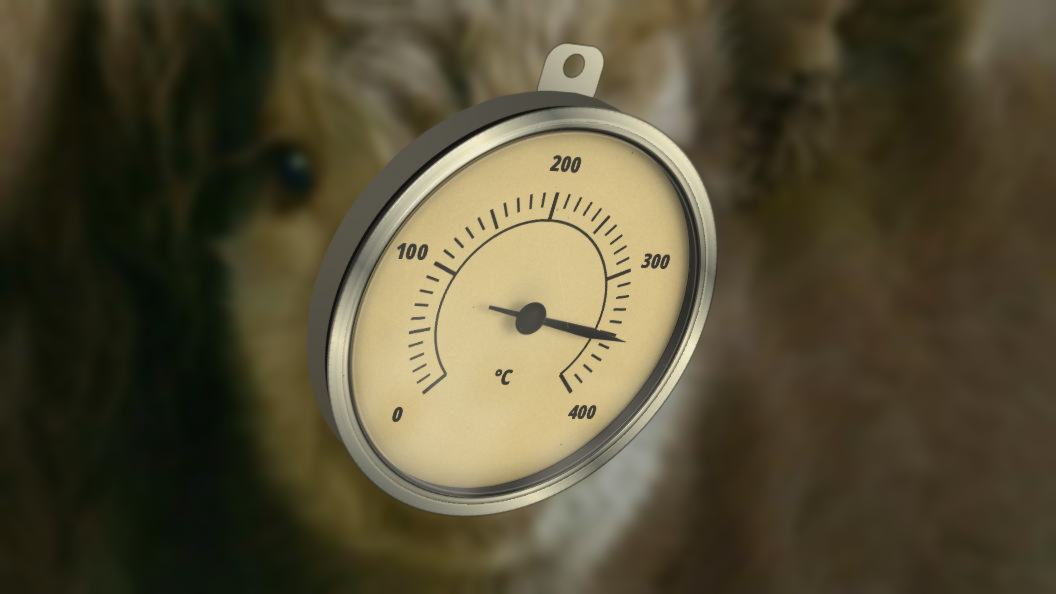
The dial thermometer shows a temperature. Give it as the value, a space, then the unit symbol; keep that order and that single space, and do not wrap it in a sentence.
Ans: 350 °C
